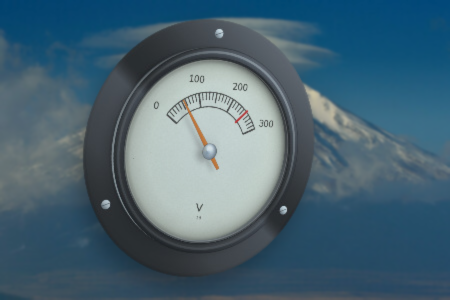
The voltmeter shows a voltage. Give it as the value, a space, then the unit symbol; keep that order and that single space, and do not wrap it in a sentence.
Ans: 50 V
